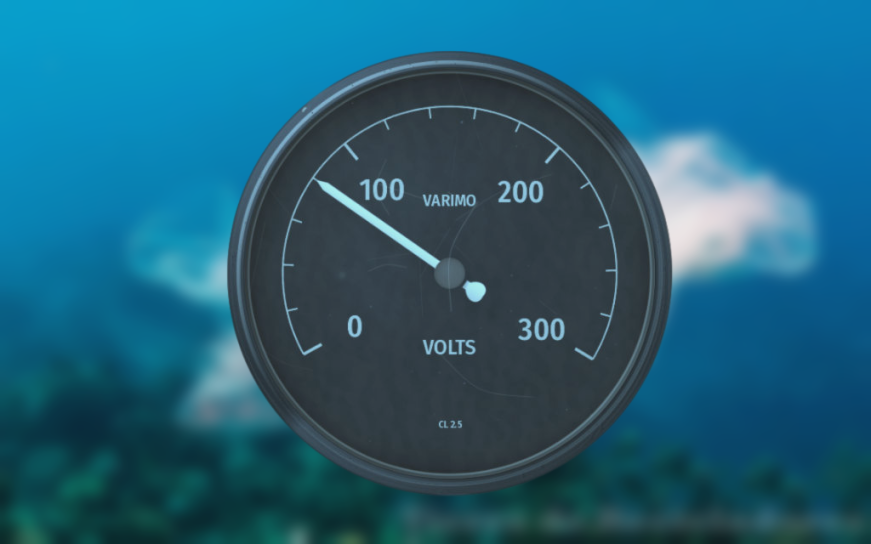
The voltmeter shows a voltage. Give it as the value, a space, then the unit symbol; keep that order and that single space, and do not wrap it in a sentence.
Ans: 80 V
